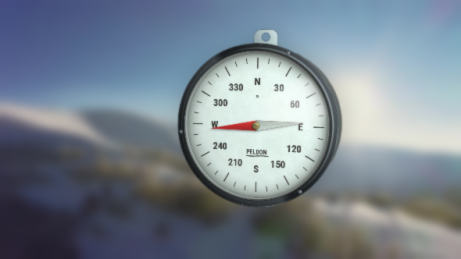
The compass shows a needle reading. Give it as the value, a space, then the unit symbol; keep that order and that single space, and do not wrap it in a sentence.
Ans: 265 °
